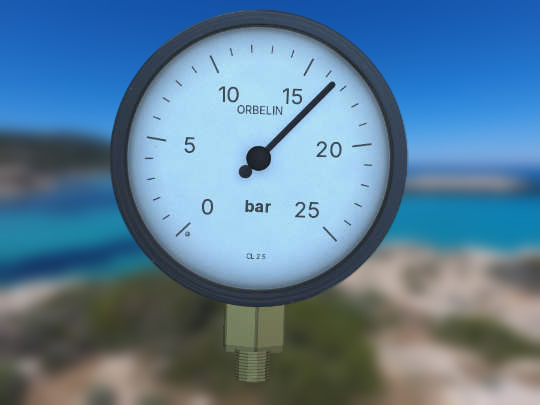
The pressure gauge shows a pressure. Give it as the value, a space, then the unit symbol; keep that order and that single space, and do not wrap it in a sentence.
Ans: 16.5 bar
